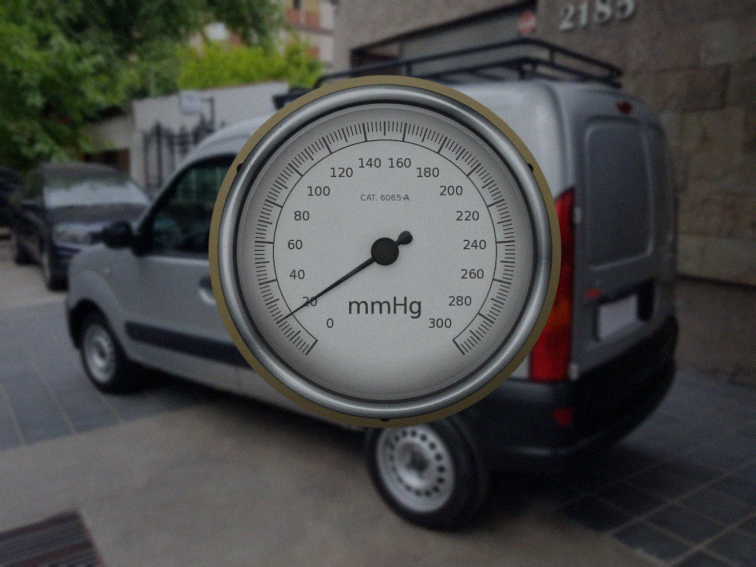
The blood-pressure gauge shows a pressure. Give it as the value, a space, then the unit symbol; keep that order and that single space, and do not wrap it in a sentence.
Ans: 20 mmHg
